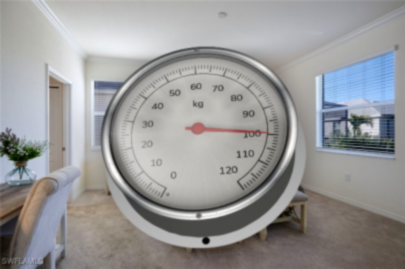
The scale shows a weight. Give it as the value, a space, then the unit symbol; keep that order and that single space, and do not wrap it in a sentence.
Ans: 100 kg
